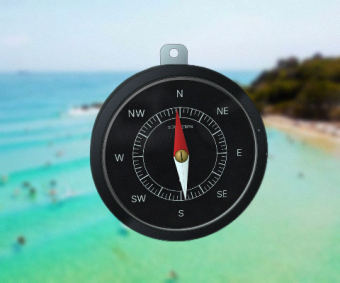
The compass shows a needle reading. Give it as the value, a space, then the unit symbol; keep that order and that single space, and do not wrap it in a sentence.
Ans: 355 °
